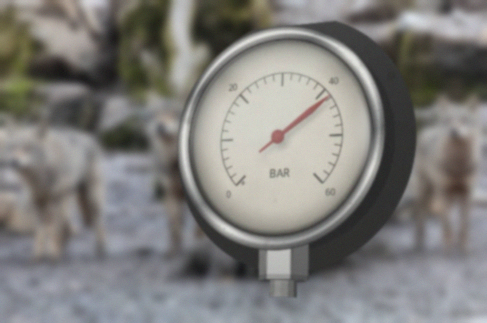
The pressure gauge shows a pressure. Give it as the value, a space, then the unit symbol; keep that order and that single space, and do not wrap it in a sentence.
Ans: 42 bar
